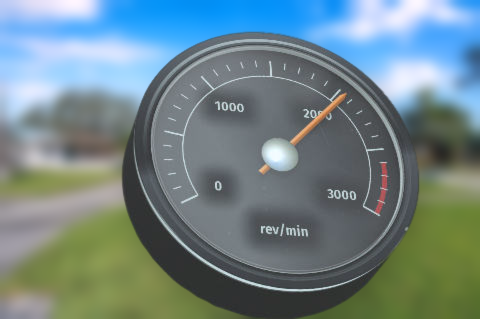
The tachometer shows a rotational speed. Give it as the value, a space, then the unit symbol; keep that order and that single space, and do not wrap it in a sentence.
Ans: 2050 rpm
